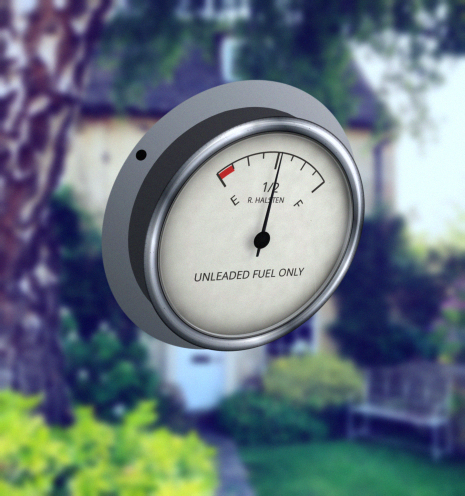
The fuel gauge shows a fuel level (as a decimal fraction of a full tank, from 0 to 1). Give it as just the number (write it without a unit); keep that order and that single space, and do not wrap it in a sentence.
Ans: 0.5
